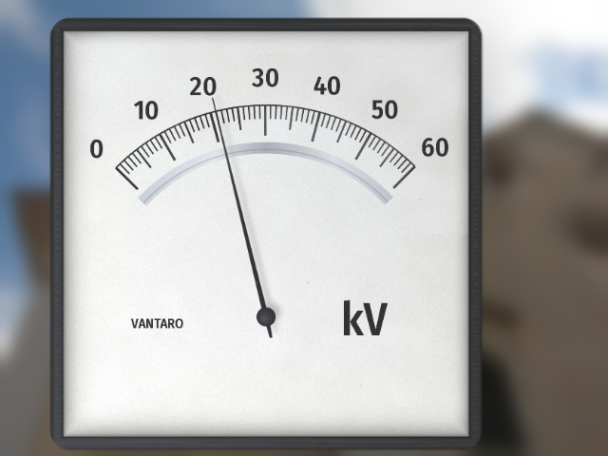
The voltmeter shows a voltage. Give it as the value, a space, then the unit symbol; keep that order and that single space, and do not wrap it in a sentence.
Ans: 21 kV
